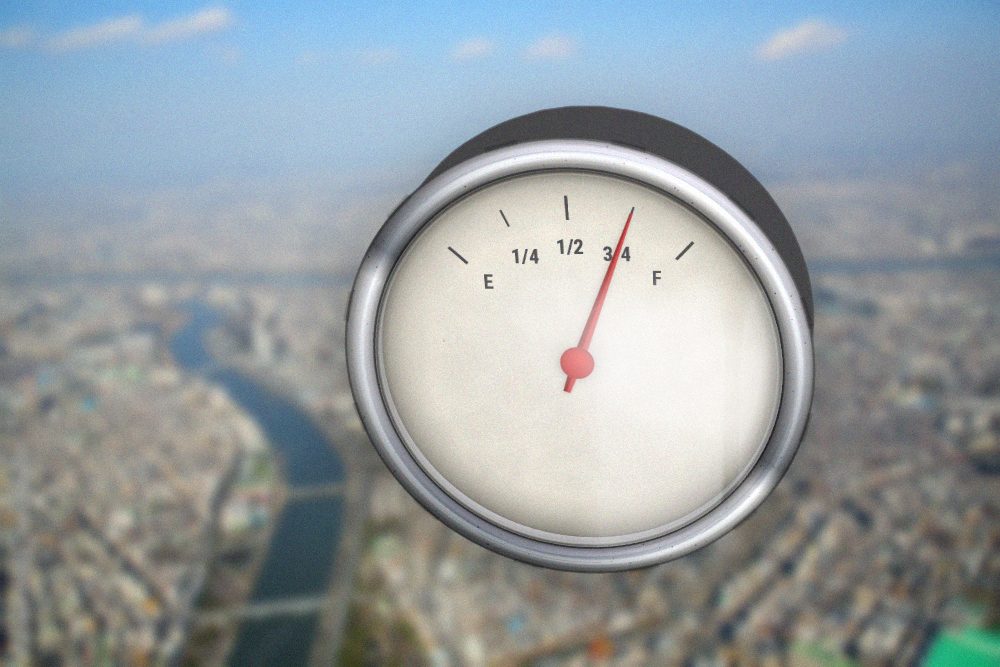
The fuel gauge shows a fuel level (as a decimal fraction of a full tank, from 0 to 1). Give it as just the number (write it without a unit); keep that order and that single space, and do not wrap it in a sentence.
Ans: 0.75
